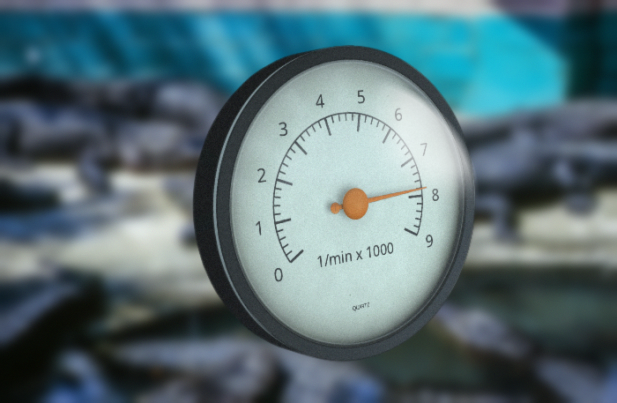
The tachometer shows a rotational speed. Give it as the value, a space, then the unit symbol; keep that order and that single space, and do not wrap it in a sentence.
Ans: 7800 rpm
